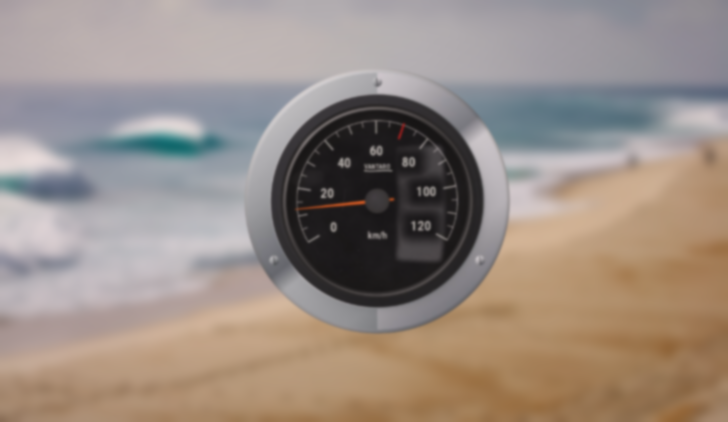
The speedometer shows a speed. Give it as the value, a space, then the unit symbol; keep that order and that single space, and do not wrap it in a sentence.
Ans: 12.5 km/h
